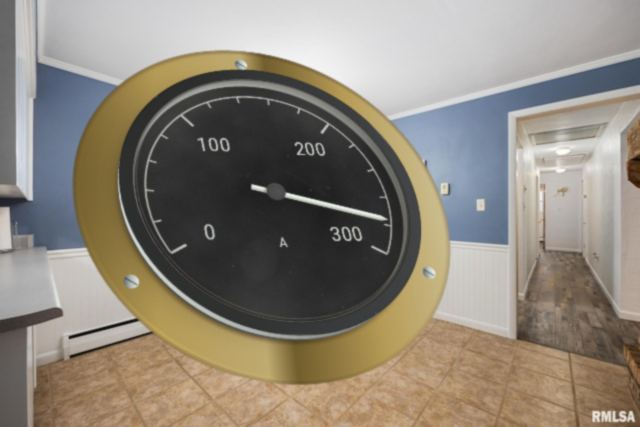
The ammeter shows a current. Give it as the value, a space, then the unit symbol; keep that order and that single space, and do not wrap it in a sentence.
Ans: 280 A
